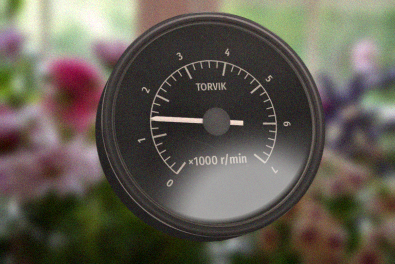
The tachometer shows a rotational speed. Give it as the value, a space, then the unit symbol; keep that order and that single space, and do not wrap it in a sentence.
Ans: 1400 rpm
